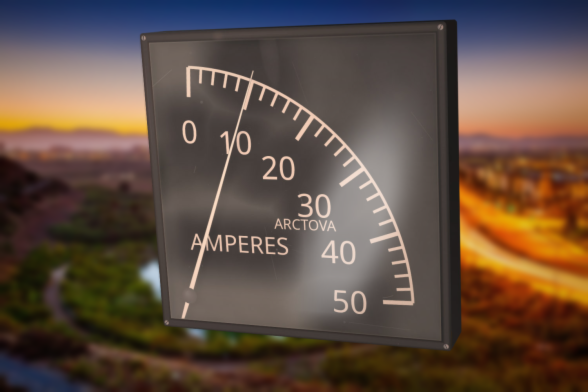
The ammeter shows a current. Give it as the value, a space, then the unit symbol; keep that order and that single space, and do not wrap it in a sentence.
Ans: 10 A
